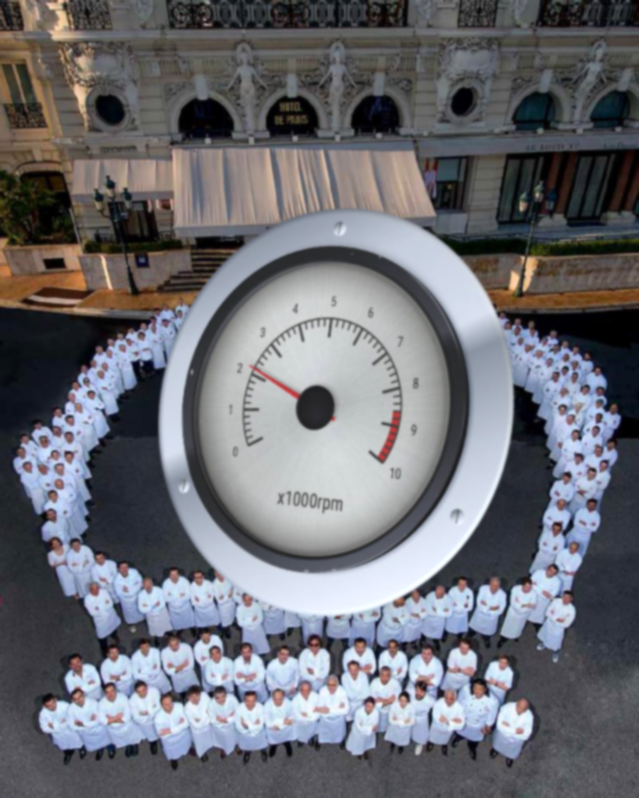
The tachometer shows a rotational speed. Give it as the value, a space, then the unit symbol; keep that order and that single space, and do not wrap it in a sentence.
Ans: 2200 rpm
